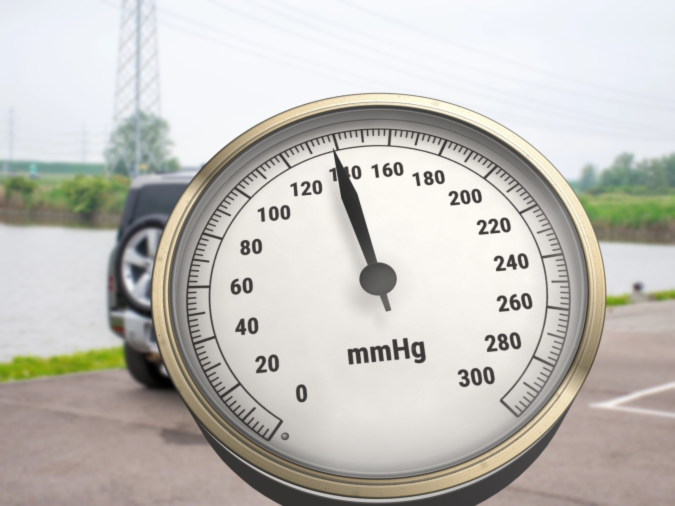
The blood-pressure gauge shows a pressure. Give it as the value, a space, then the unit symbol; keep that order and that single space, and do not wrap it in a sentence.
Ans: 138 mmHg
